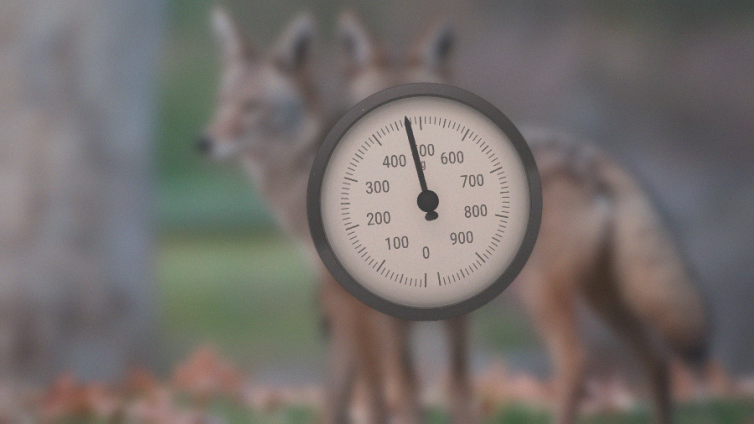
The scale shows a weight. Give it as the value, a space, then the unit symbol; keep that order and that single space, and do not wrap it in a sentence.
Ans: 470 g
